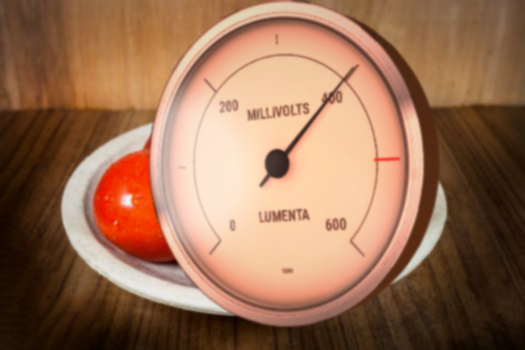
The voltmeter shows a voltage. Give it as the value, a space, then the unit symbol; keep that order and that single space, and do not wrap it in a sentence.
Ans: 400 mV
